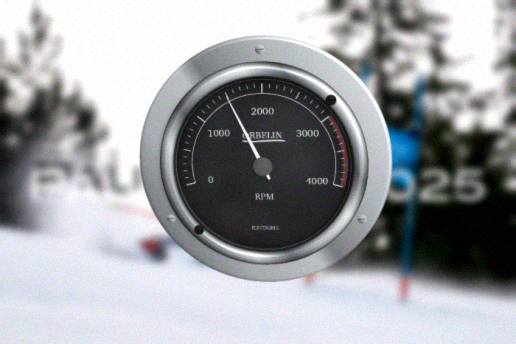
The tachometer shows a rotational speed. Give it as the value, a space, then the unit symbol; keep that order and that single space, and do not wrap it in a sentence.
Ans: 1500 rpm
